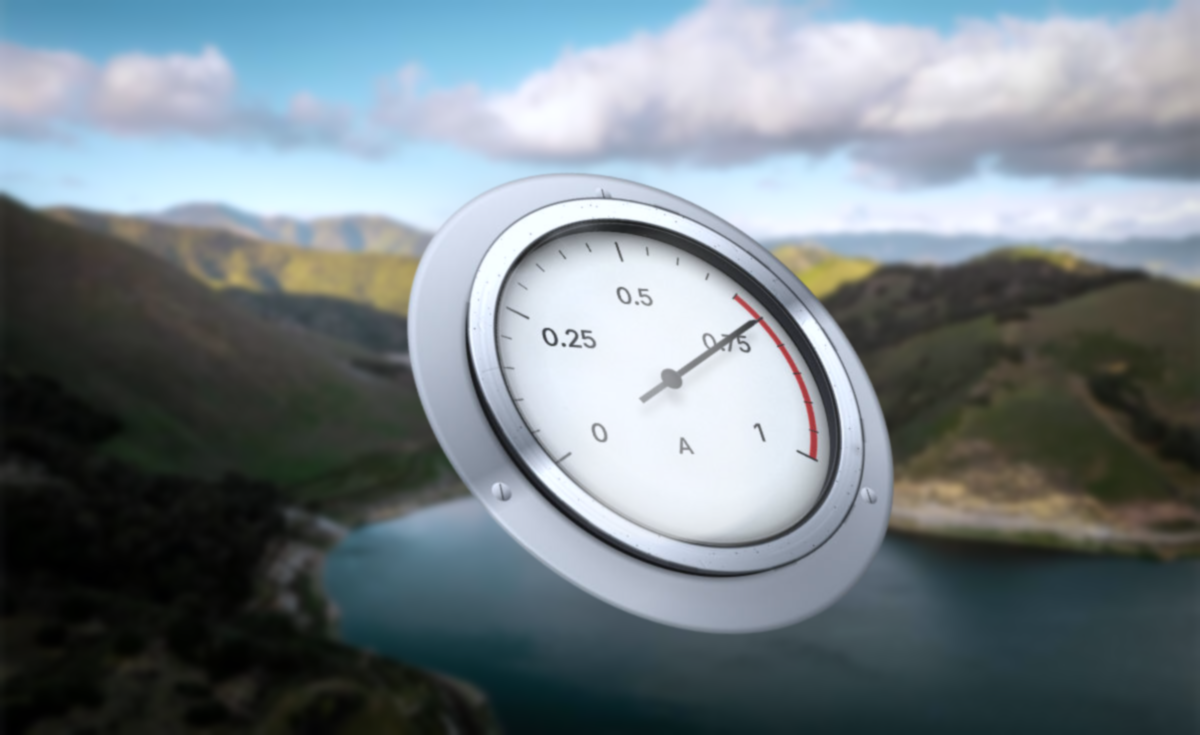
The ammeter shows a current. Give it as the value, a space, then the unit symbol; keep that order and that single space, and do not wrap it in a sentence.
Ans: 0.75 A
